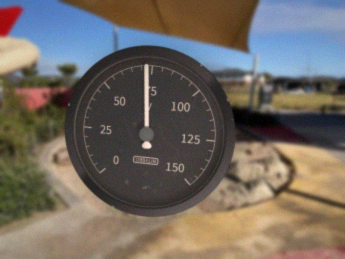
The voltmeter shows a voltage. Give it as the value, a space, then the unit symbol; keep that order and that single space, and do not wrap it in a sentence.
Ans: 72.5 V
